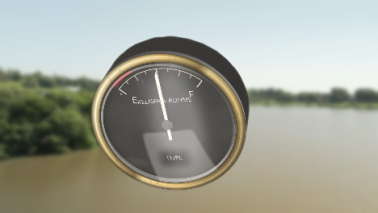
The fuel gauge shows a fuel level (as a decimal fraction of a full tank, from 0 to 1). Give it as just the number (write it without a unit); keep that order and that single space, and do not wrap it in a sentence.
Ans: 0.5
